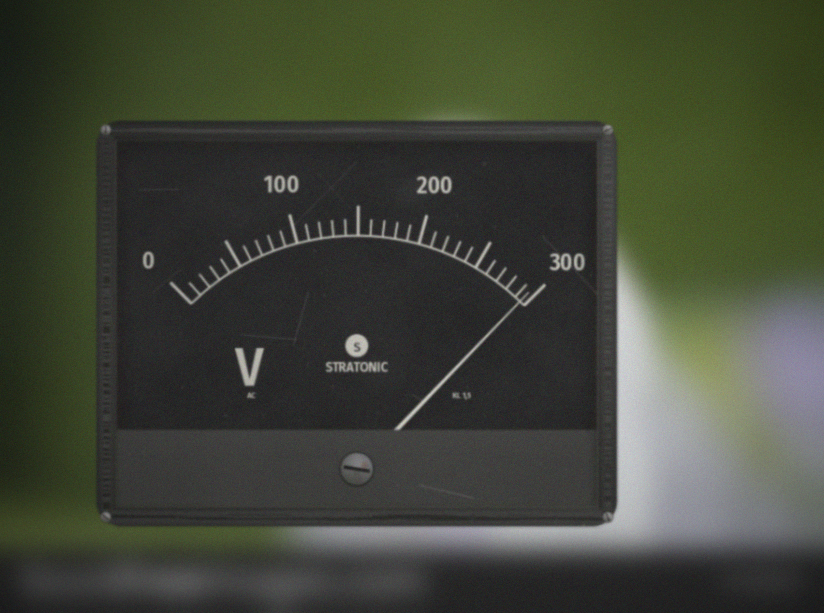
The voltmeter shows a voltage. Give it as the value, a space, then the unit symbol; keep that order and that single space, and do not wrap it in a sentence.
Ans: 295 V
